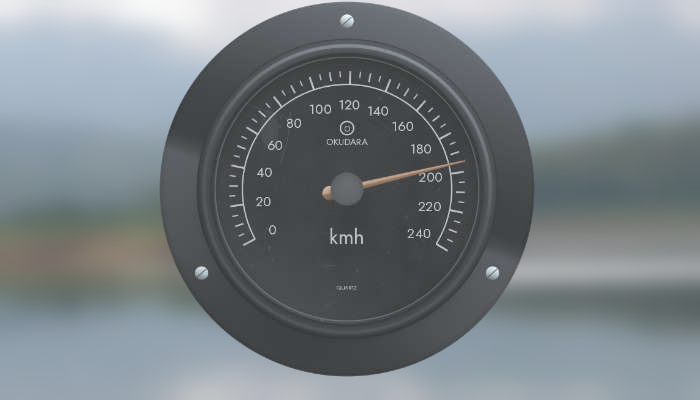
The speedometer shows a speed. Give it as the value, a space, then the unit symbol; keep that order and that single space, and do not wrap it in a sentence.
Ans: 195 km/h
